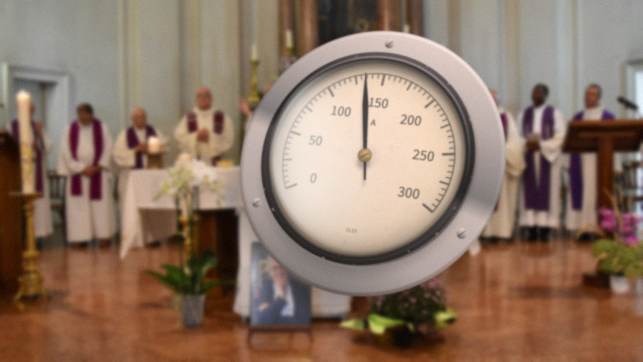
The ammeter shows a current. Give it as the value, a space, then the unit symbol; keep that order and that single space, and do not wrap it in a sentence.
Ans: 135 A
